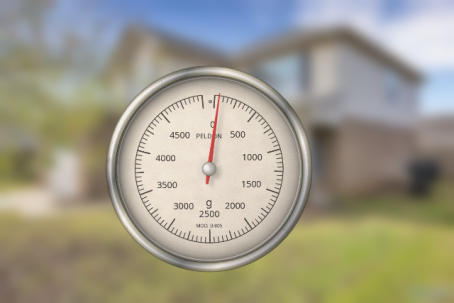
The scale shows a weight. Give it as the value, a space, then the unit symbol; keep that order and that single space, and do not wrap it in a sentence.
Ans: 50 g
